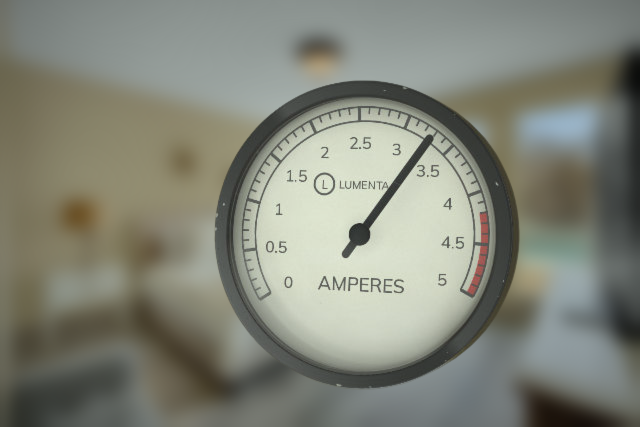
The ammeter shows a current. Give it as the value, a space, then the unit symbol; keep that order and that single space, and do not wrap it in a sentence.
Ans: 3.3 A
